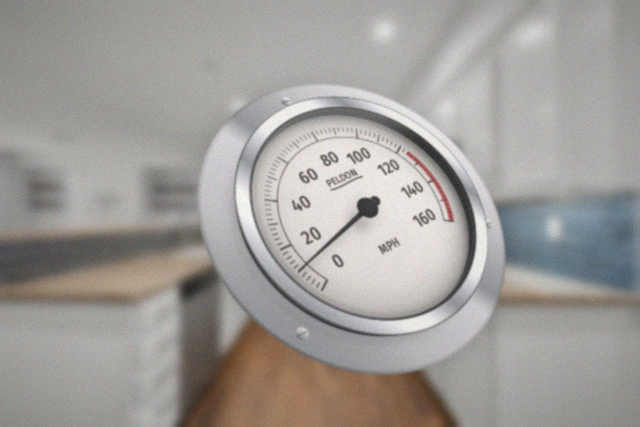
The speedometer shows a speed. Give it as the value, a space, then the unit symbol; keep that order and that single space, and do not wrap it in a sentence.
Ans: 10 mph
